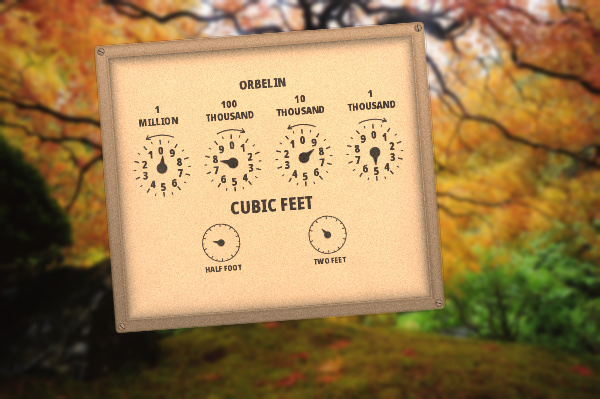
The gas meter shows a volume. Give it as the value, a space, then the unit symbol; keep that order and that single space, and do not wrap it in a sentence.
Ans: 978500 ft³
